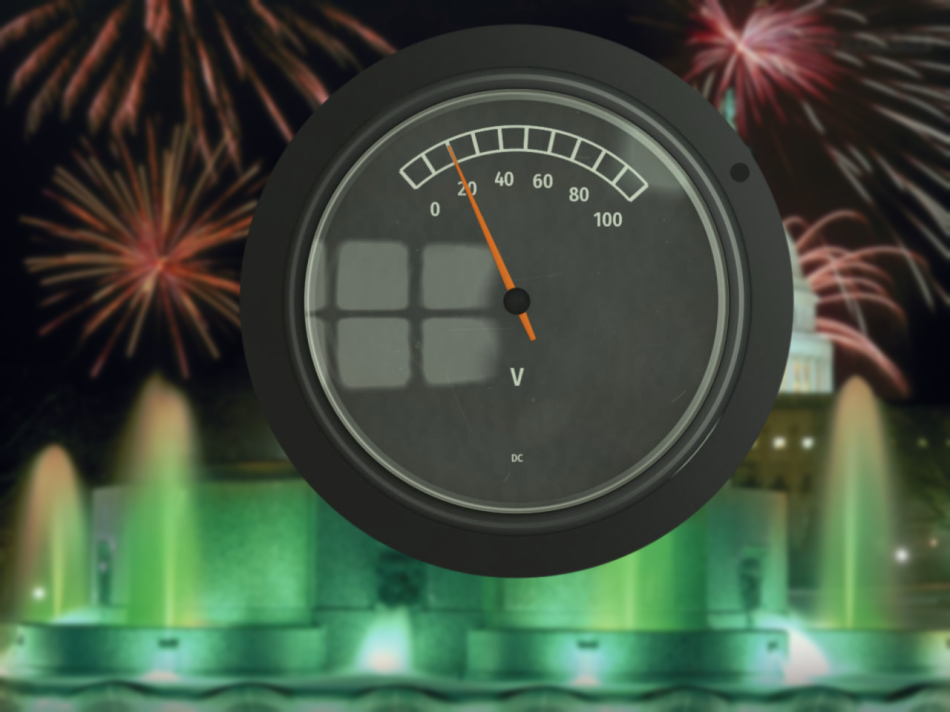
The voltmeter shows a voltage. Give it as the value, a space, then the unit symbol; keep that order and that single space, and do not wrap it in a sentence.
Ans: 20 V
